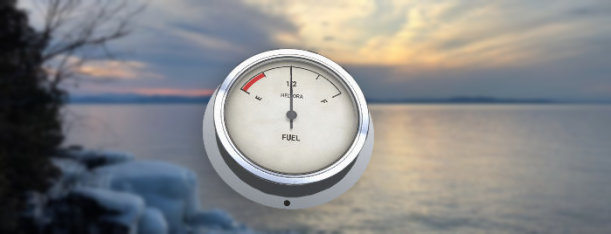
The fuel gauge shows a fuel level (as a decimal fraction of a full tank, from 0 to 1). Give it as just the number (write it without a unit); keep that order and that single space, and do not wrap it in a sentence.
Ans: 0.5
